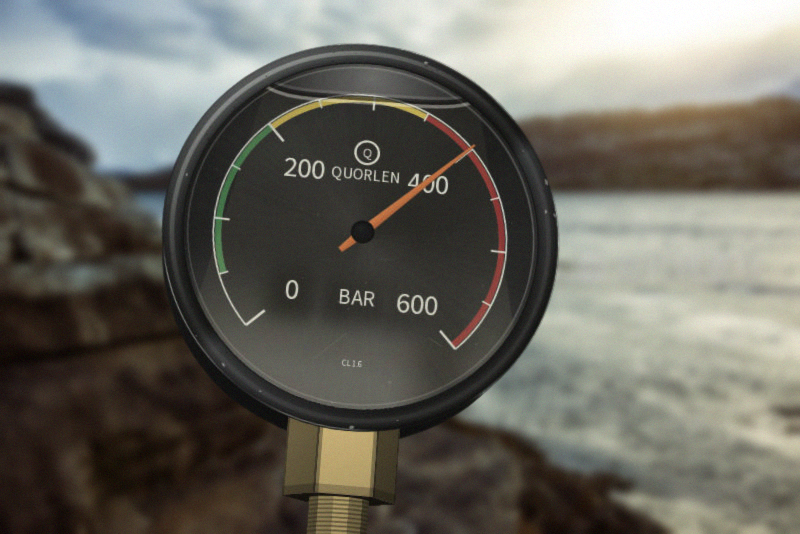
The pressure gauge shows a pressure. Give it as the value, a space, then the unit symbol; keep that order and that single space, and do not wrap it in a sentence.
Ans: 400 bar
